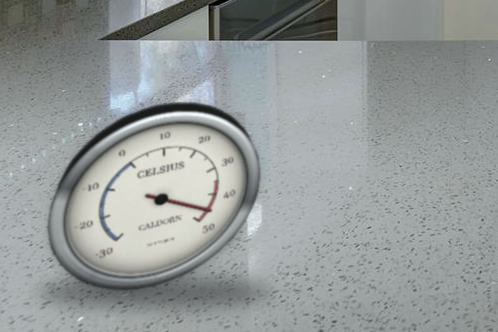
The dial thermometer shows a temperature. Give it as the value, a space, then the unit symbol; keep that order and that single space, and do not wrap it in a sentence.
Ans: 45 °C
